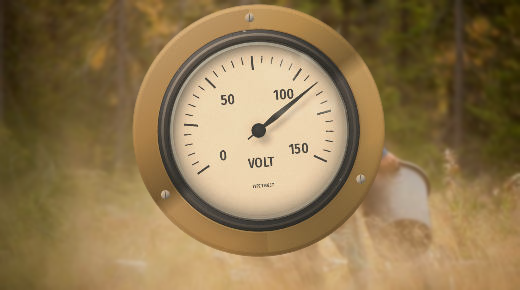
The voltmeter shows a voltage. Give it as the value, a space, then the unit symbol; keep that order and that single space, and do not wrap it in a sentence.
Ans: 110 V
